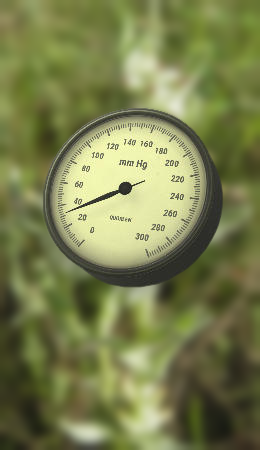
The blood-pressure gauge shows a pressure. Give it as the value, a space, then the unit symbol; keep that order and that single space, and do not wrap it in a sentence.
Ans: 30 mmHg
